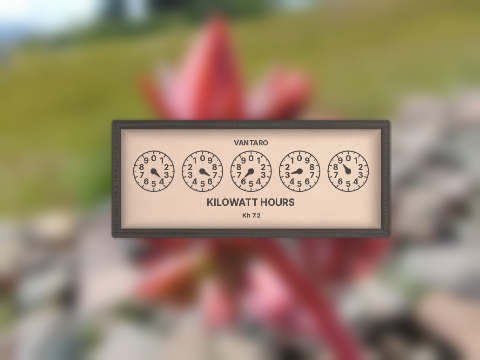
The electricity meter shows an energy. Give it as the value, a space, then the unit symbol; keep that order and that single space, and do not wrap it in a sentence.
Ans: 36629 kWh
